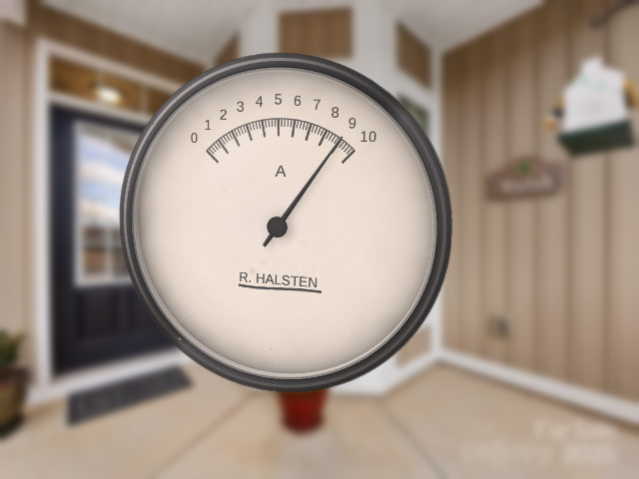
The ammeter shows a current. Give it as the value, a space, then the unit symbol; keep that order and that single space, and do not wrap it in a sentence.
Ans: 9 A
